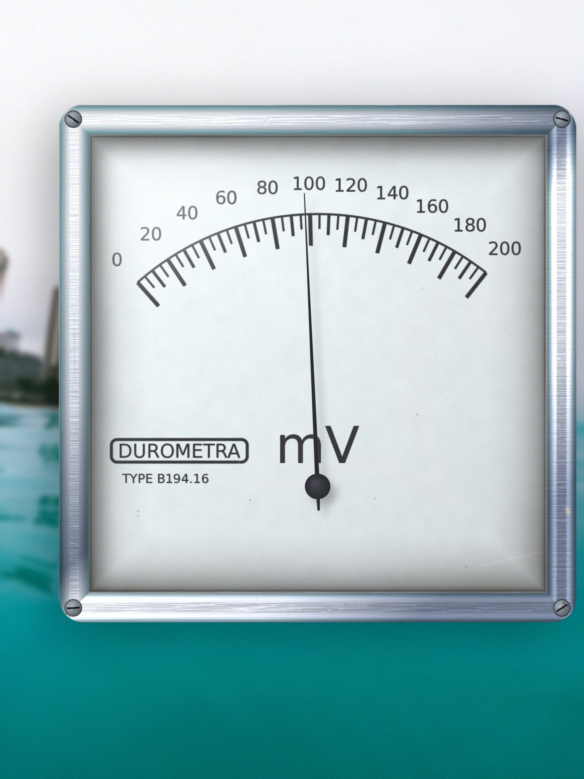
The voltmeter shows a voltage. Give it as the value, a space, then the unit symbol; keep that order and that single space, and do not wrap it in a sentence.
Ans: 97.5 mV
